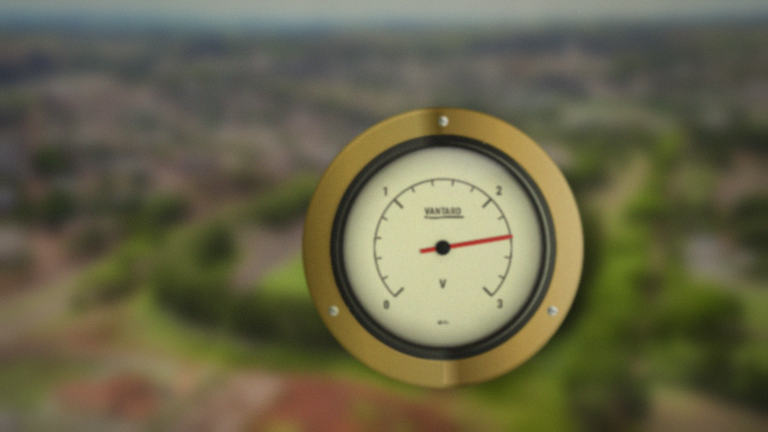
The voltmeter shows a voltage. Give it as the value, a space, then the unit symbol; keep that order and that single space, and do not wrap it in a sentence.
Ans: 2.4 V
